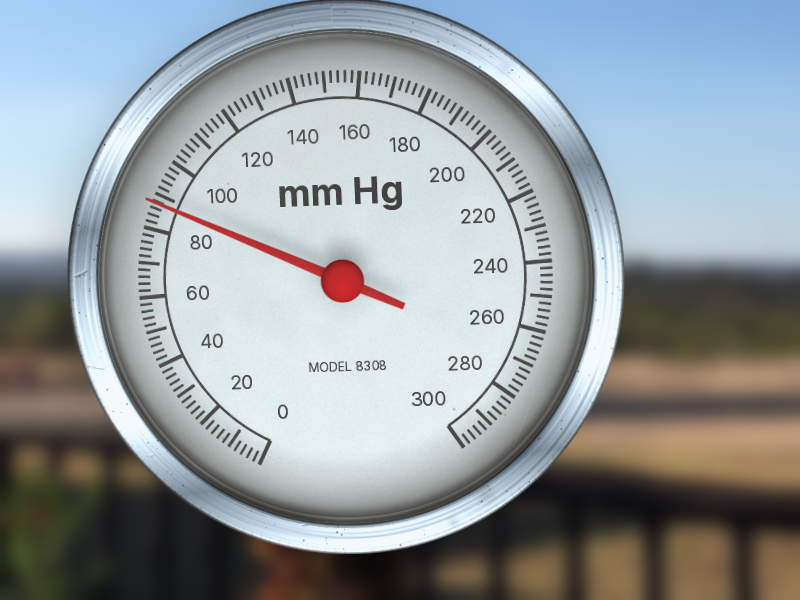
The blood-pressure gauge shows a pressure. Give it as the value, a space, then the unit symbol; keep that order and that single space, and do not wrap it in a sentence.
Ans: 88 mmHg
